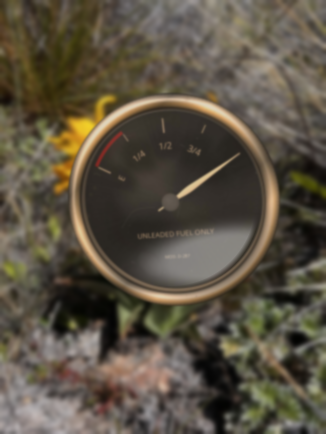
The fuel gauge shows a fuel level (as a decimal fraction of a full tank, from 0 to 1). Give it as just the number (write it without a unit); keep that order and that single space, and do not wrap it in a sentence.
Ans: 1
